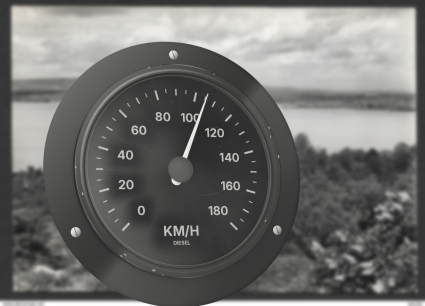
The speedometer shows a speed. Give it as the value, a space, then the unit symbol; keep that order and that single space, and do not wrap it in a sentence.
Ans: 105 km/h
